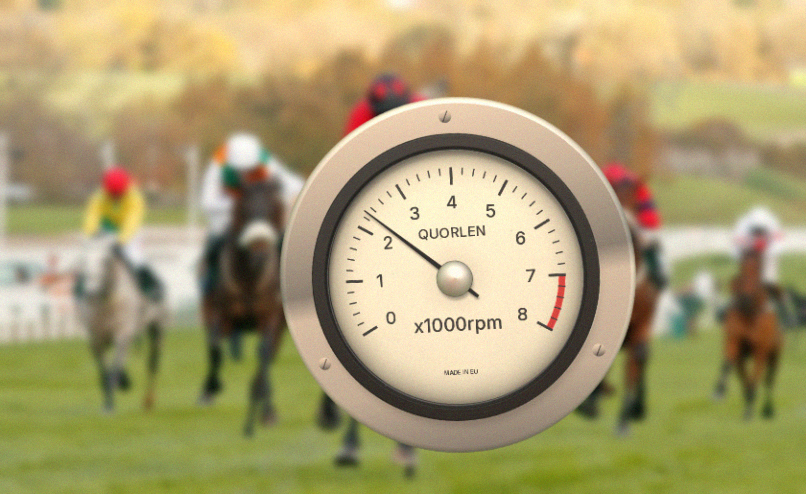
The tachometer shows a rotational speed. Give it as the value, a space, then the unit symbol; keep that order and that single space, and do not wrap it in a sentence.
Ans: 2300 rpm
